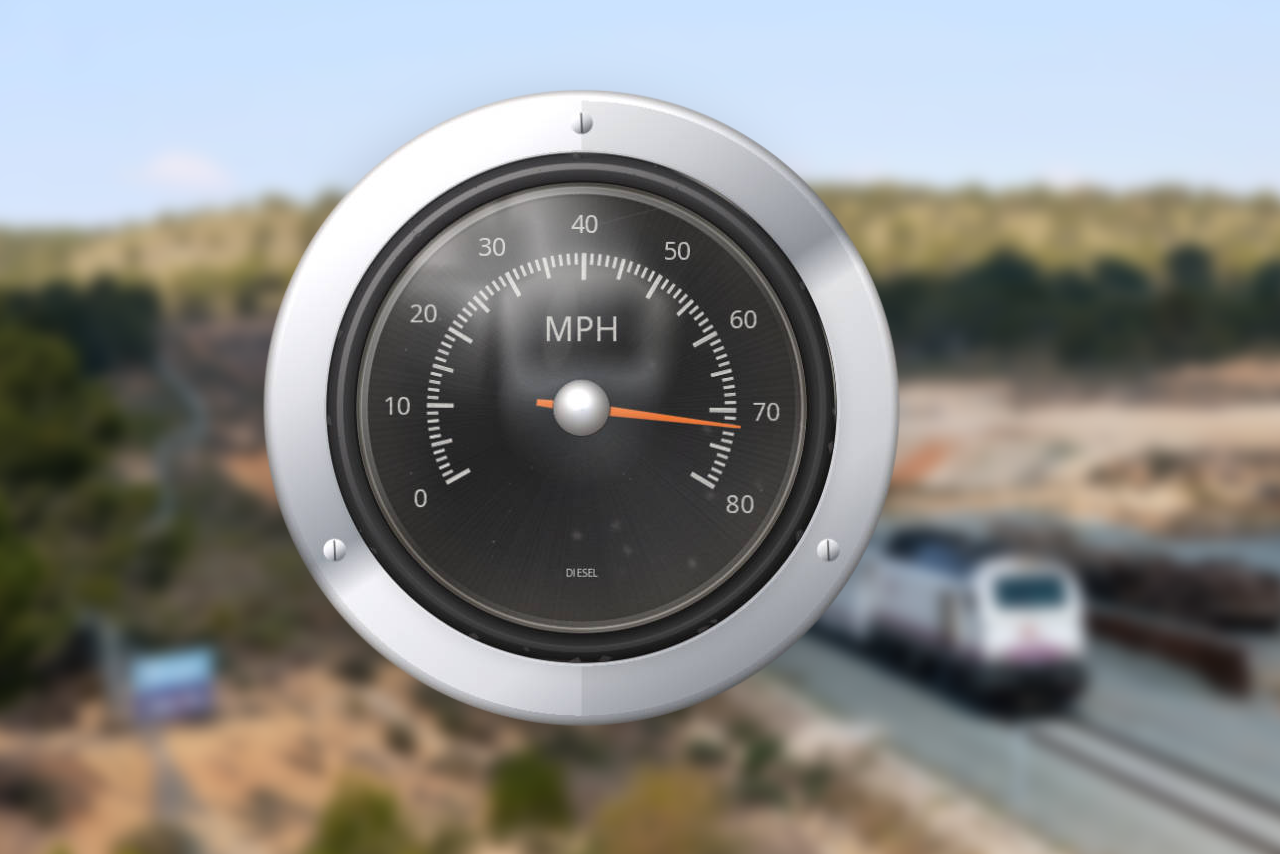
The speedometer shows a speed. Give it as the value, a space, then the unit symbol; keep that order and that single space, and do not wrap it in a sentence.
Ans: 72 mph
